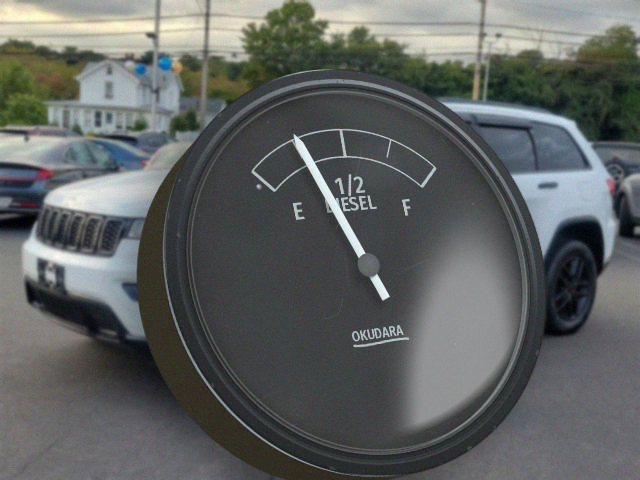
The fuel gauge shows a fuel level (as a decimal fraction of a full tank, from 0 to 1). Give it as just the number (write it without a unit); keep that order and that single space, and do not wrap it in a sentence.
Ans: 0.25
